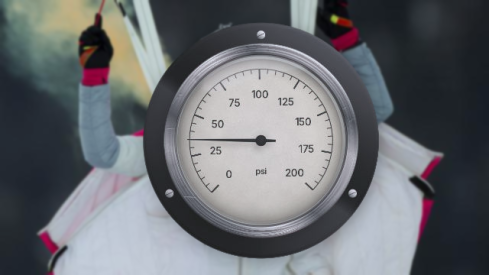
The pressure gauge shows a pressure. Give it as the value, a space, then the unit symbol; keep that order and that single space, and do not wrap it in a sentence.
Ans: 35 psi
